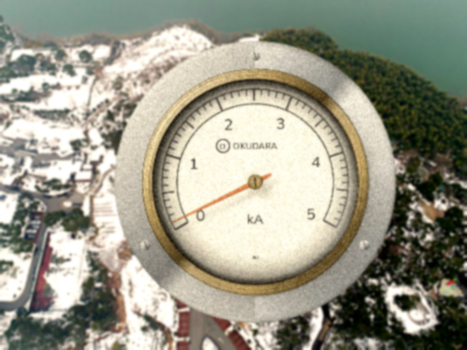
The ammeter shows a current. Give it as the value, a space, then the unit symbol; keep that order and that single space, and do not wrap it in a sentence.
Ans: 0.1 kA
